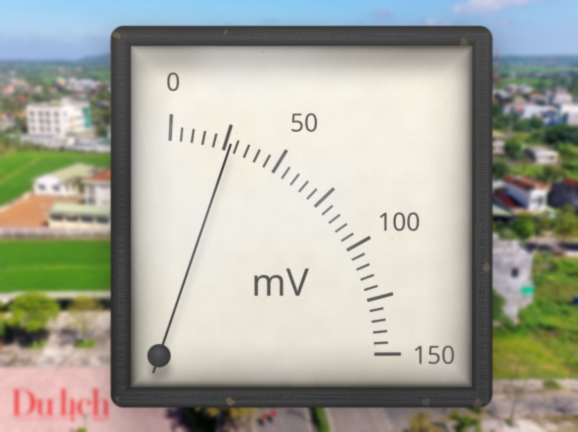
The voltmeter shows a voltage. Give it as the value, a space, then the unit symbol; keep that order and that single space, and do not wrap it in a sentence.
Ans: 27.5 mV
